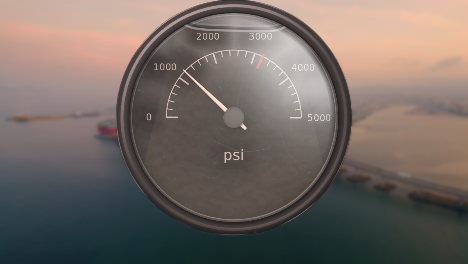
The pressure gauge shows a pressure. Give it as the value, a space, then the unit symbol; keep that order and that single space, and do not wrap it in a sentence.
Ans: 1200 psi
